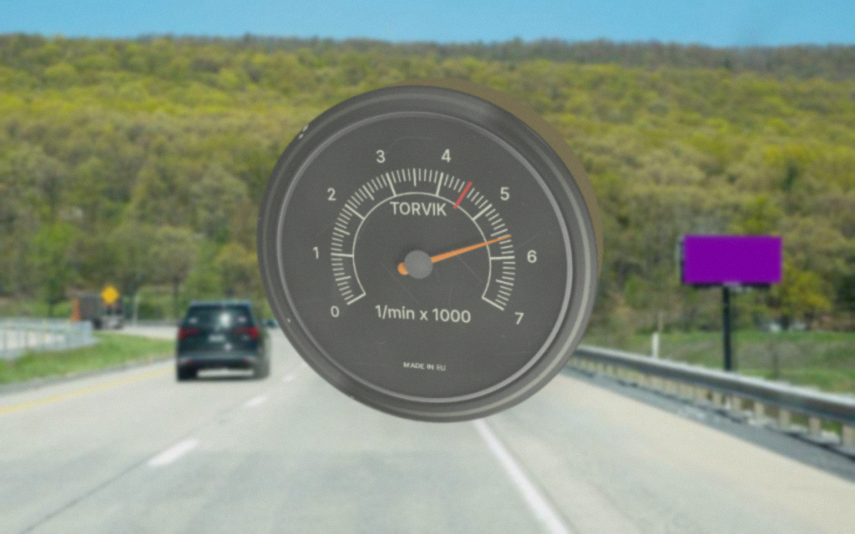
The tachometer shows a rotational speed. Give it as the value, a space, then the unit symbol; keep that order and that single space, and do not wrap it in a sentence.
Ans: 5600 rpm
